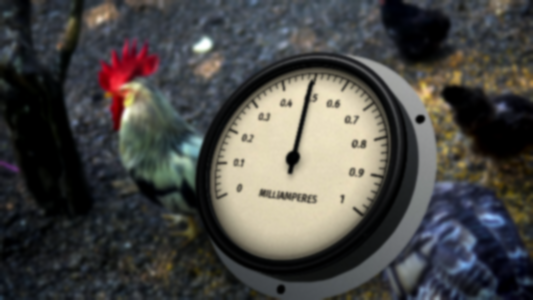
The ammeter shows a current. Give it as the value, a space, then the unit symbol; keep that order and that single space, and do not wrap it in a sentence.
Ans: 0.5 mA
